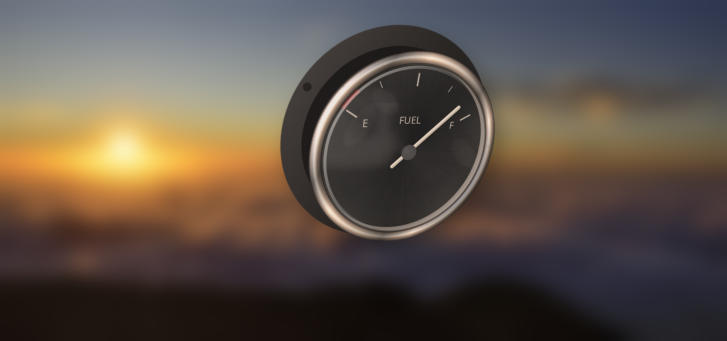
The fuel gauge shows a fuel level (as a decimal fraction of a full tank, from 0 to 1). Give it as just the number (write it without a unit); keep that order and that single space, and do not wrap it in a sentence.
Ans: 0.875
